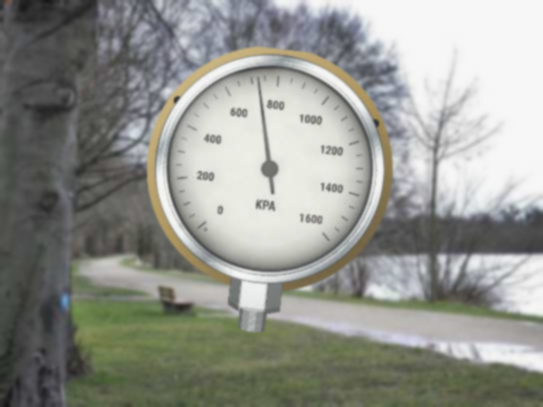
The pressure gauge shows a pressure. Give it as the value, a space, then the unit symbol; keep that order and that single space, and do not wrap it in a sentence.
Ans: 725 kPa
